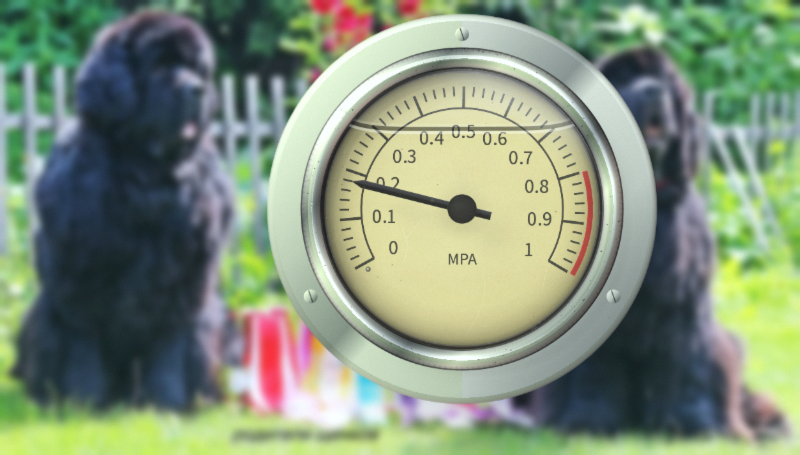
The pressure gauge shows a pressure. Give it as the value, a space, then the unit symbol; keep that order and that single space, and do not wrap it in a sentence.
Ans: 0.18 MPa
